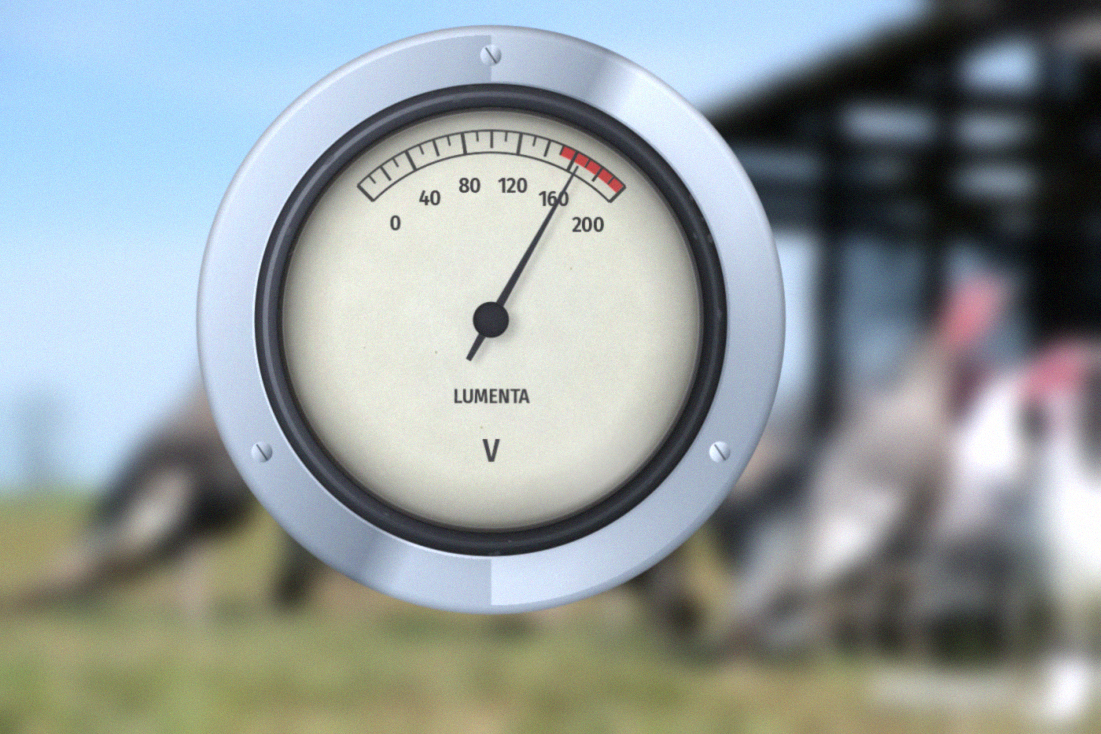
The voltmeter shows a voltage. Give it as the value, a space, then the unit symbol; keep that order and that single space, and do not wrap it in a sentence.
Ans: 165 V
